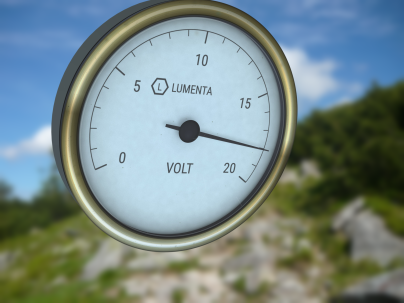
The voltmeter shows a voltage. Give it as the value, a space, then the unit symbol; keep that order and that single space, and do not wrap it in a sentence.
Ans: 18 V
